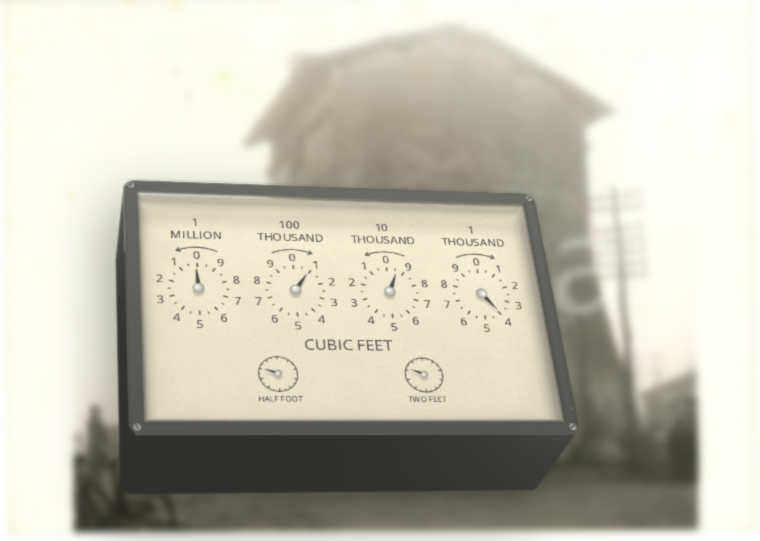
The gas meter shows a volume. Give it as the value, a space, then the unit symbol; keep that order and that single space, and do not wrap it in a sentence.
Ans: 9400 ft³
